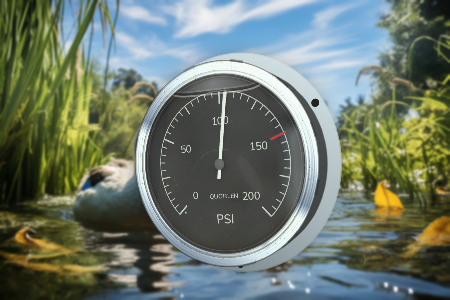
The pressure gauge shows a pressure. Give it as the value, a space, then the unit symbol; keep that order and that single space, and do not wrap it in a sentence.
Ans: 105 psi
